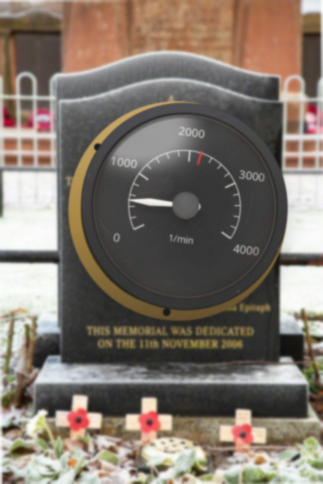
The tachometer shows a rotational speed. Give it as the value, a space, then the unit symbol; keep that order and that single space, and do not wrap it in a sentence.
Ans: 500 rpm
